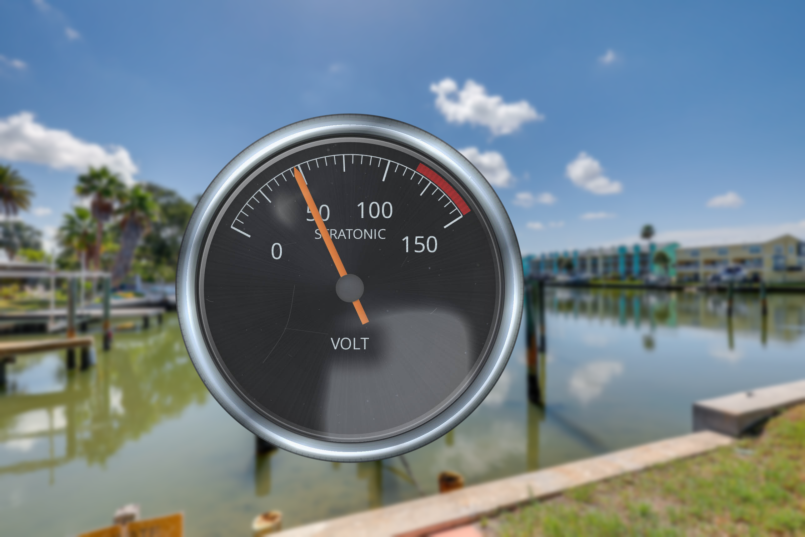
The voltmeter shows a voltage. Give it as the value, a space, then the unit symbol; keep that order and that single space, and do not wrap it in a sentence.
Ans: 47.5 V
